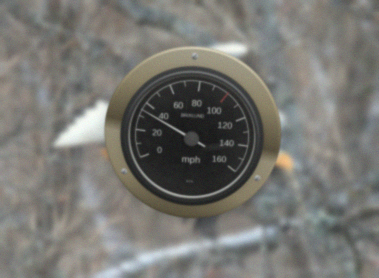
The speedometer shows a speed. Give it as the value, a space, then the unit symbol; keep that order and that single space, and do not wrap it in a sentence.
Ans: 35 mph
